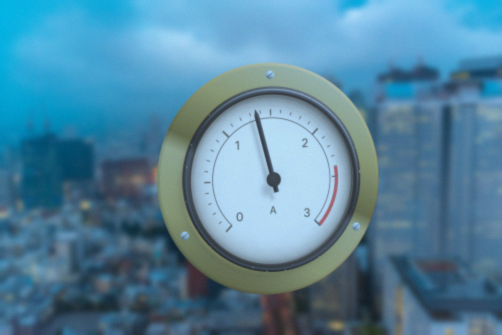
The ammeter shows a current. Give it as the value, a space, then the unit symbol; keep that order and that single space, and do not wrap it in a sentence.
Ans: 1.35 A
